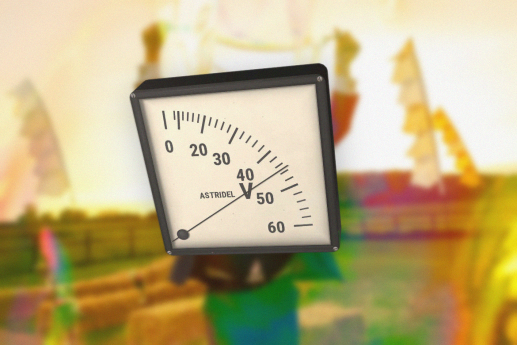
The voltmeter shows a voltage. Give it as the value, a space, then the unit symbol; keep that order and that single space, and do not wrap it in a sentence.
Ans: 45 V
